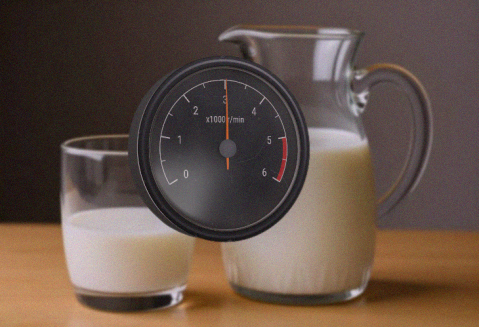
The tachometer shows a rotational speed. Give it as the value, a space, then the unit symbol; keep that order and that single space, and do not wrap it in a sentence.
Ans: 3000 rpm
